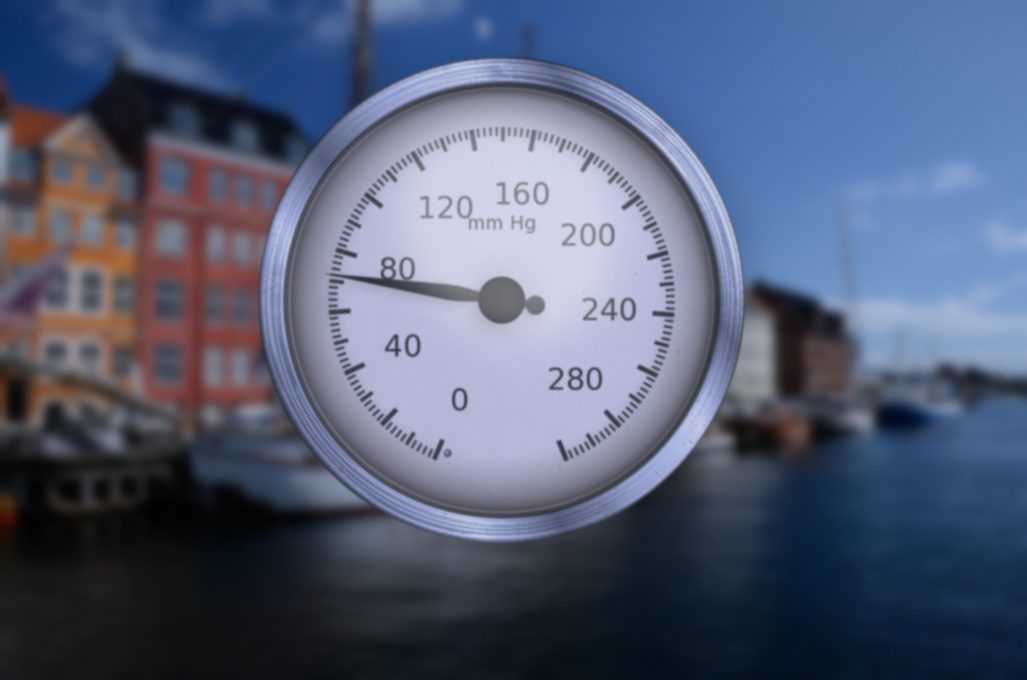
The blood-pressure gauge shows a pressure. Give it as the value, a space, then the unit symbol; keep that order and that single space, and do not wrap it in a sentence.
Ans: 72 mmHg
